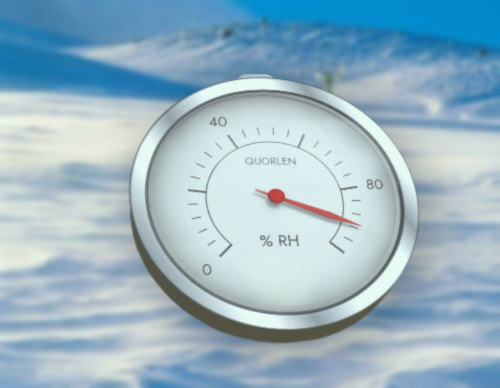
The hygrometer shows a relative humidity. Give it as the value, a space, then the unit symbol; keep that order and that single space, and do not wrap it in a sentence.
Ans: 92 %
